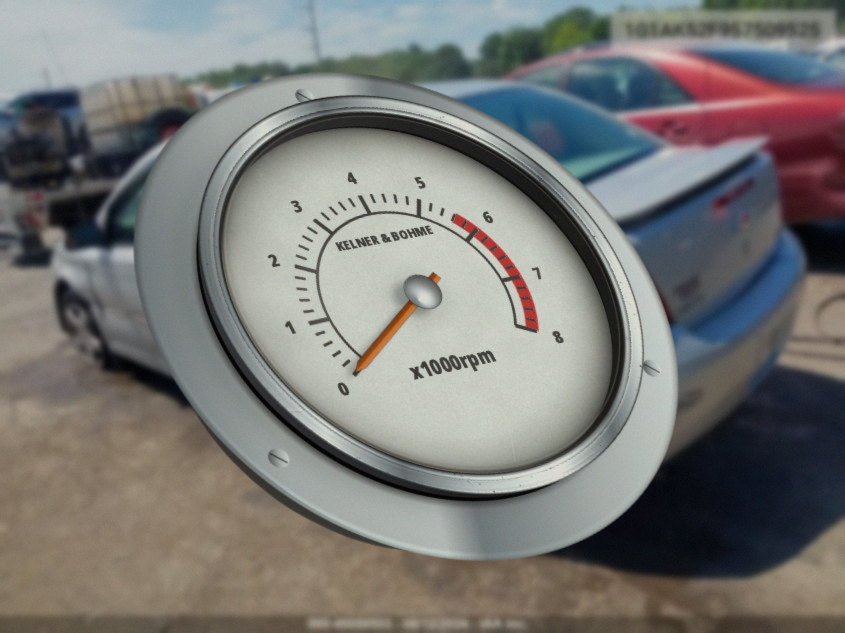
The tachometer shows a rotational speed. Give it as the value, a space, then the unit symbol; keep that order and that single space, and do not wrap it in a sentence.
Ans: 0 rpm
